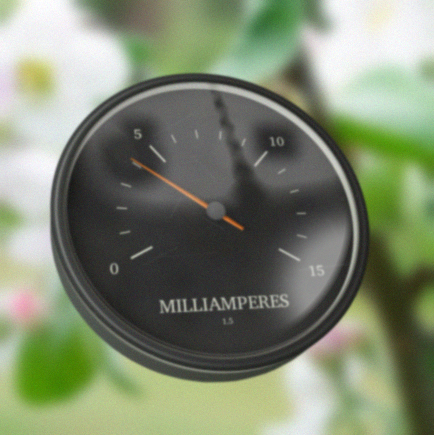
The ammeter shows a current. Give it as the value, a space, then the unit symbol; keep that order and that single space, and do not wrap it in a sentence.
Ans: 4 mA
